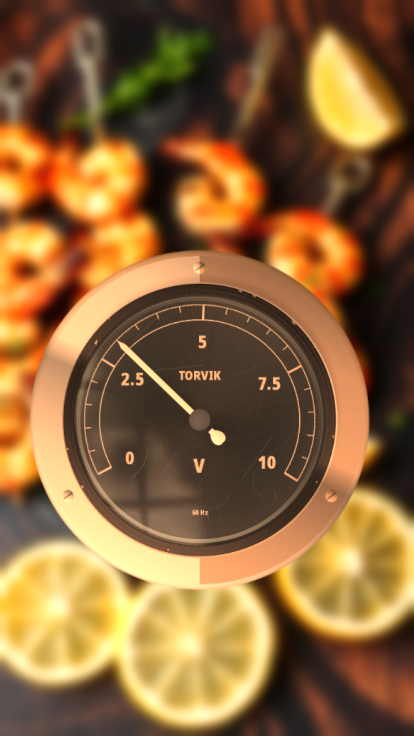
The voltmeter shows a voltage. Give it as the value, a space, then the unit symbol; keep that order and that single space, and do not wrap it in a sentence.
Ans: 3 V
